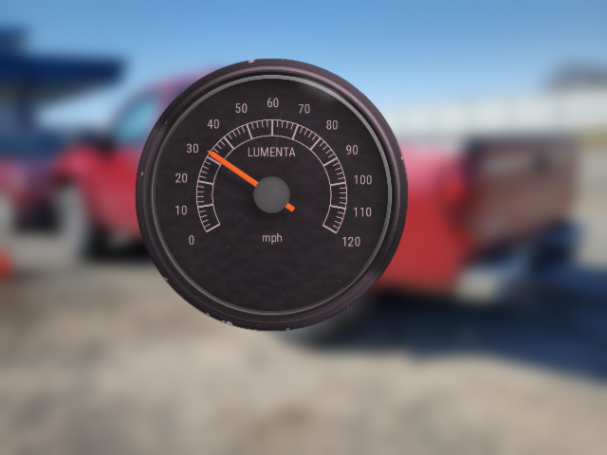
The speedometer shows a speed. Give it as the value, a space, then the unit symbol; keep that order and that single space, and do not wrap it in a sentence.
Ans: 32 mph
